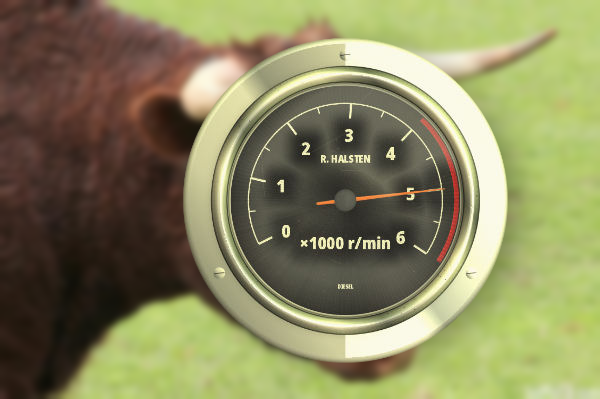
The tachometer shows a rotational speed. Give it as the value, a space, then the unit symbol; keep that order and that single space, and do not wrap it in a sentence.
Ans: 5000 rpm
